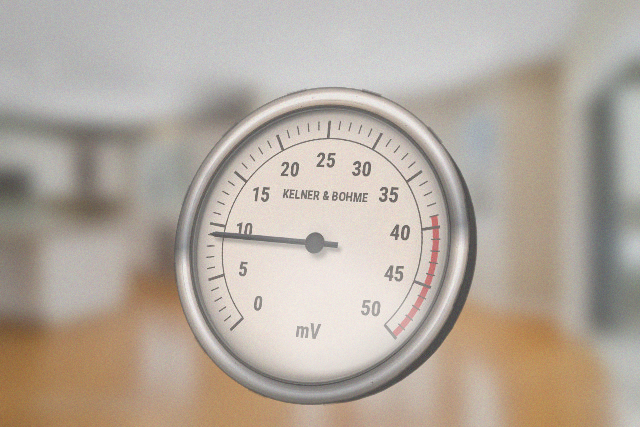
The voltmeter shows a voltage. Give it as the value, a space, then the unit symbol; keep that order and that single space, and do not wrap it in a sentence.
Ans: 9 mV
